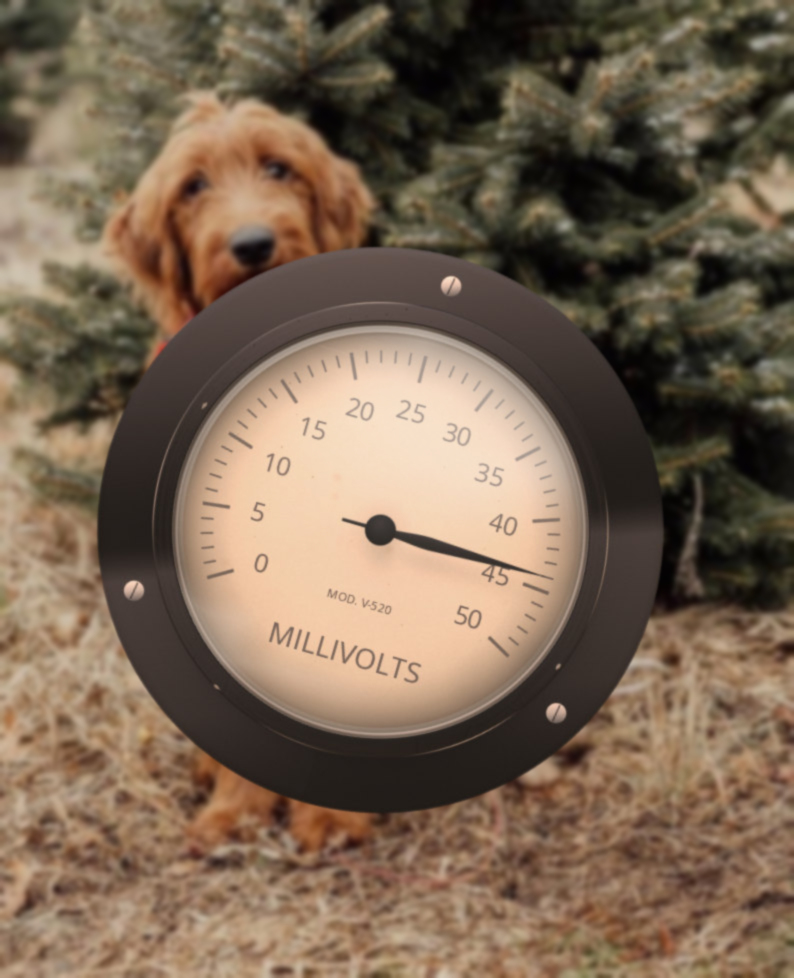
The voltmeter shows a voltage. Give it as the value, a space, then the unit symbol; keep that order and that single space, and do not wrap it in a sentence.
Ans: 44 mV
